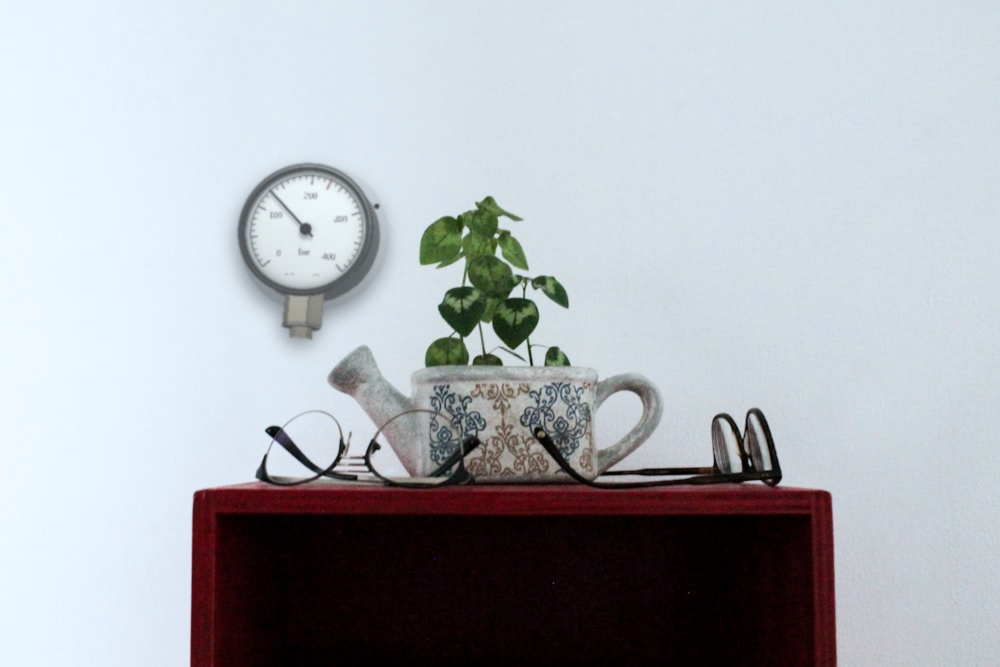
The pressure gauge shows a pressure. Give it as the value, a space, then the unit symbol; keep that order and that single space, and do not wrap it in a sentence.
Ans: 130 bar
